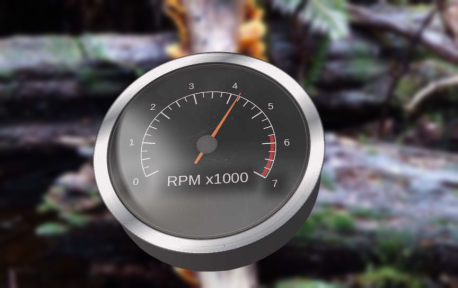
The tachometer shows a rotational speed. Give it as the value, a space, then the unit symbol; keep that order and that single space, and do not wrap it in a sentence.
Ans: 4250 rpm
